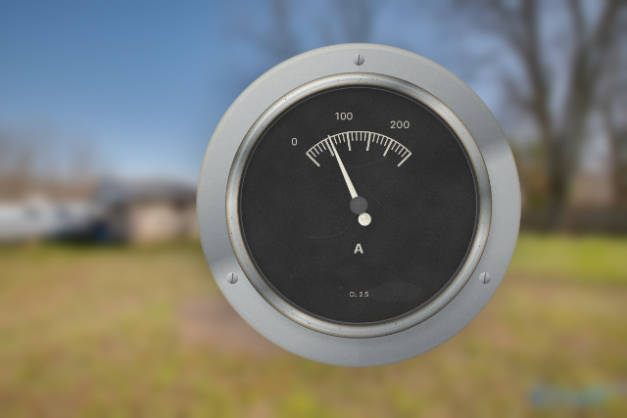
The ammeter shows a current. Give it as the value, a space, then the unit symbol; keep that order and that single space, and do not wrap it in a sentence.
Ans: 60 A
